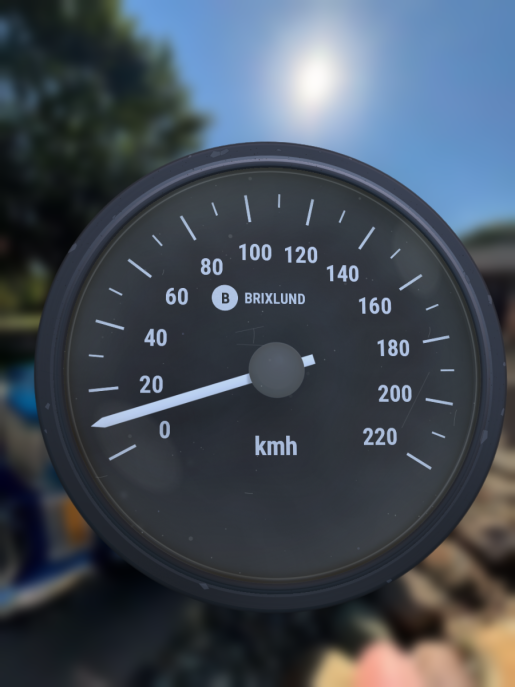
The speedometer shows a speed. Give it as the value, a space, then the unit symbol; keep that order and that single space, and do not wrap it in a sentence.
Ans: 10 km/h
